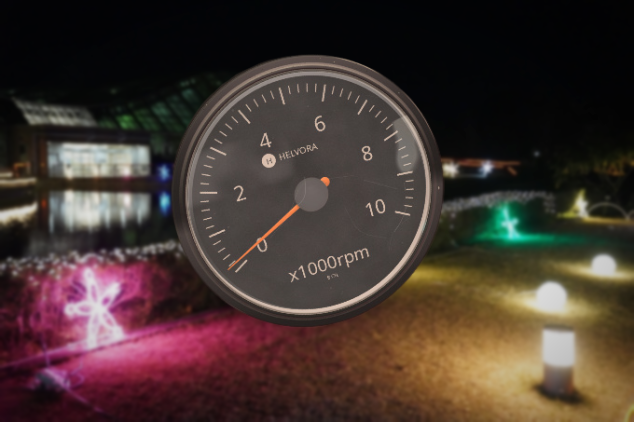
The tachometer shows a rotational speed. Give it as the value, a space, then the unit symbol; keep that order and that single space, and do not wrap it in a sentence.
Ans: 200 rpm
